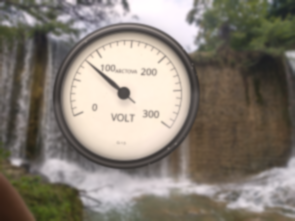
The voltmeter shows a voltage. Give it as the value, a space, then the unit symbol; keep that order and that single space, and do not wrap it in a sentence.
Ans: 80 V
